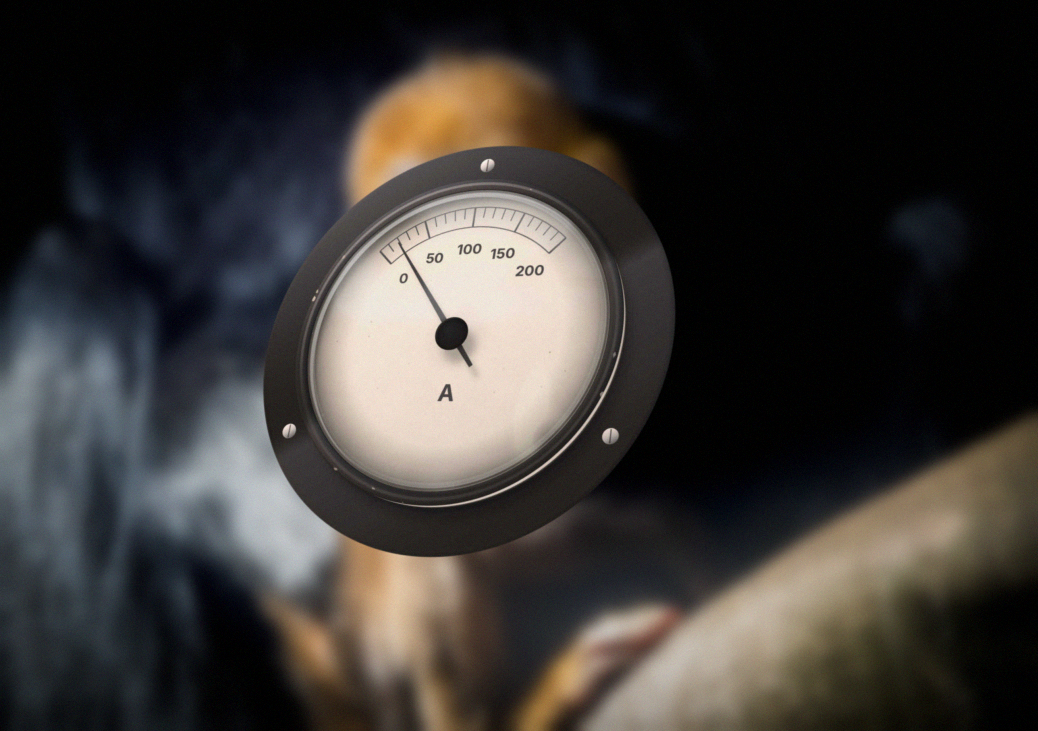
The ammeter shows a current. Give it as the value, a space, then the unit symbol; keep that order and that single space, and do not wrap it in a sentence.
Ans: 20 A
